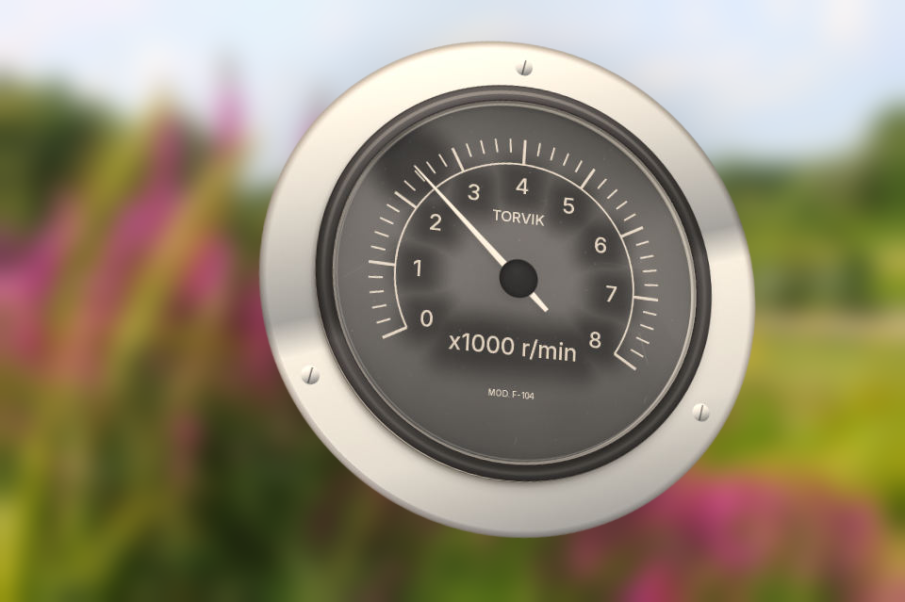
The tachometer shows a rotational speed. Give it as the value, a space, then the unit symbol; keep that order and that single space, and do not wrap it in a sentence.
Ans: 2400 rpm
